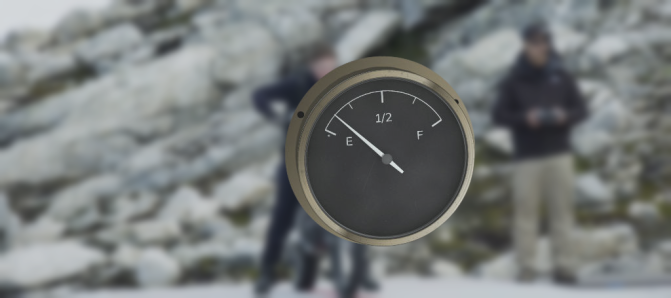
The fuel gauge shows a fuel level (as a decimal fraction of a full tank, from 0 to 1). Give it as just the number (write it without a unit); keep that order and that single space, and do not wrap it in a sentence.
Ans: 0.125
